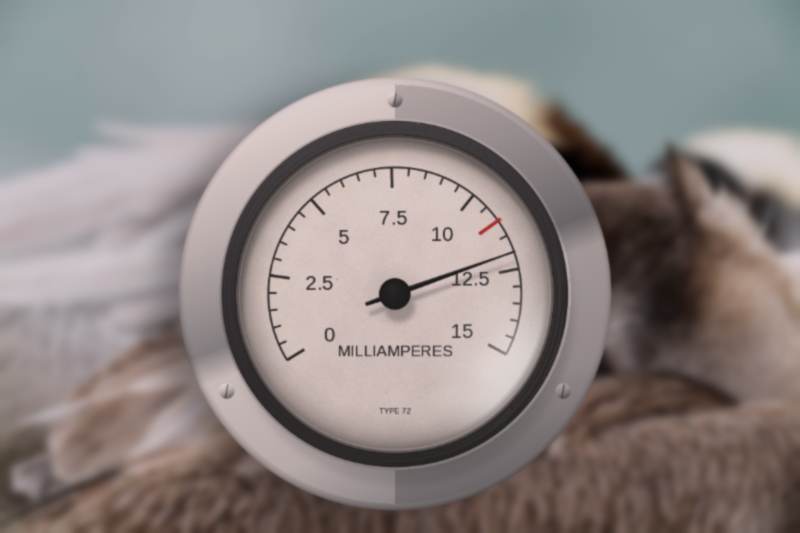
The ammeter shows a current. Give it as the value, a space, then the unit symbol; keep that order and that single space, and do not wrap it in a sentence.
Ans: 12 mA
